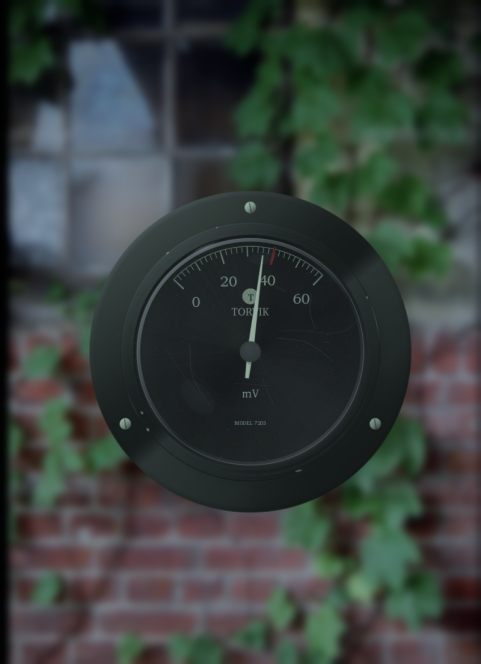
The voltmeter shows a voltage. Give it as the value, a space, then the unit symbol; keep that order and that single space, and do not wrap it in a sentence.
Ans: 36 mV
